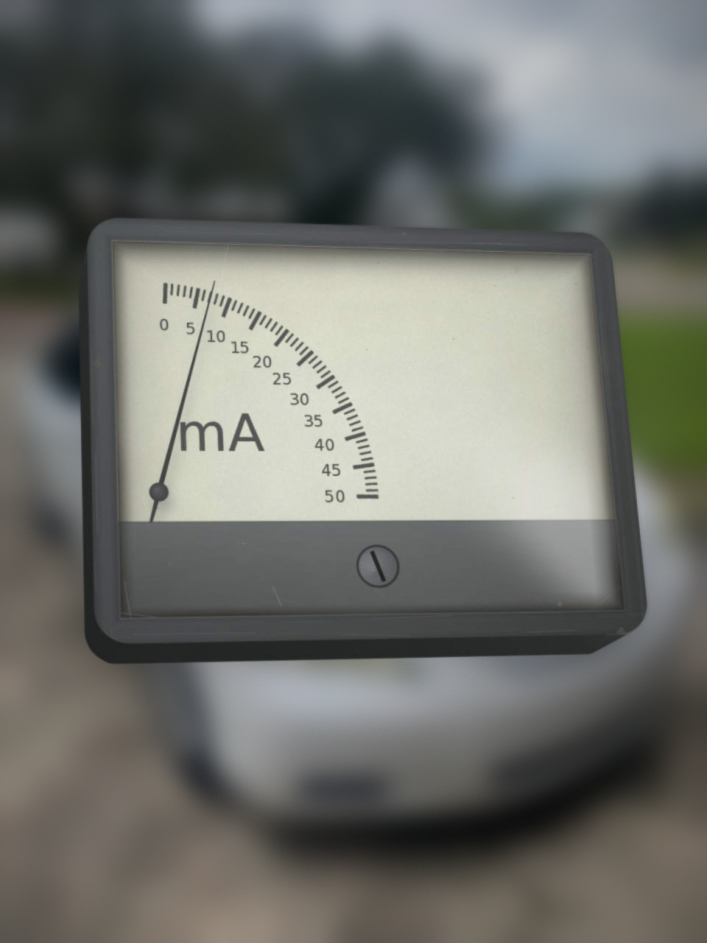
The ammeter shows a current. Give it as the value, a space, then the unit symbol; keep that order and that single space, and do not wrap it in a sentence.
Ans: 7 mA
